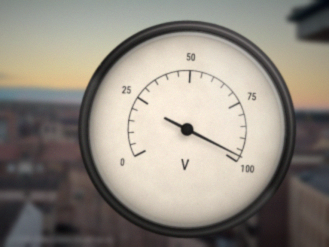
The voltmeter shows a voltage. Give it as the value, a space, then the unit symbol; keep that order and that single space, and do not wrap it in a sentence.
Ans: 97.5 V
